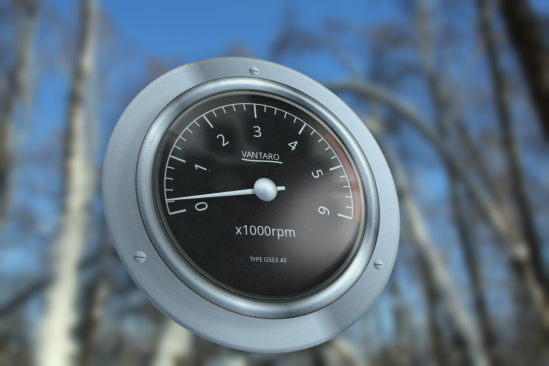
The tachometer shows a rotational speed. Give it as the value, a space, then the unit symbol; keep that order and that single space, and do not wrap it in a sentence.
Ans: 200 rpm
